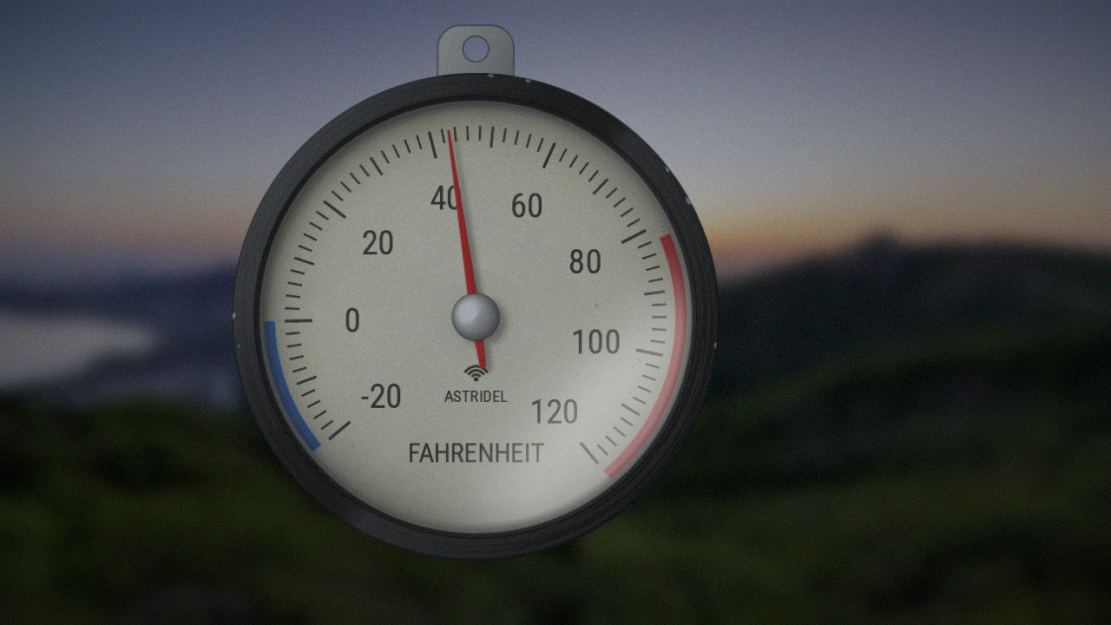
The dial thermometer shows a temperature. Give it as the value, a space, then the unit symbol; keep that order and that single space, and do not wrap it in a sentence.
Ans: 43 °F
